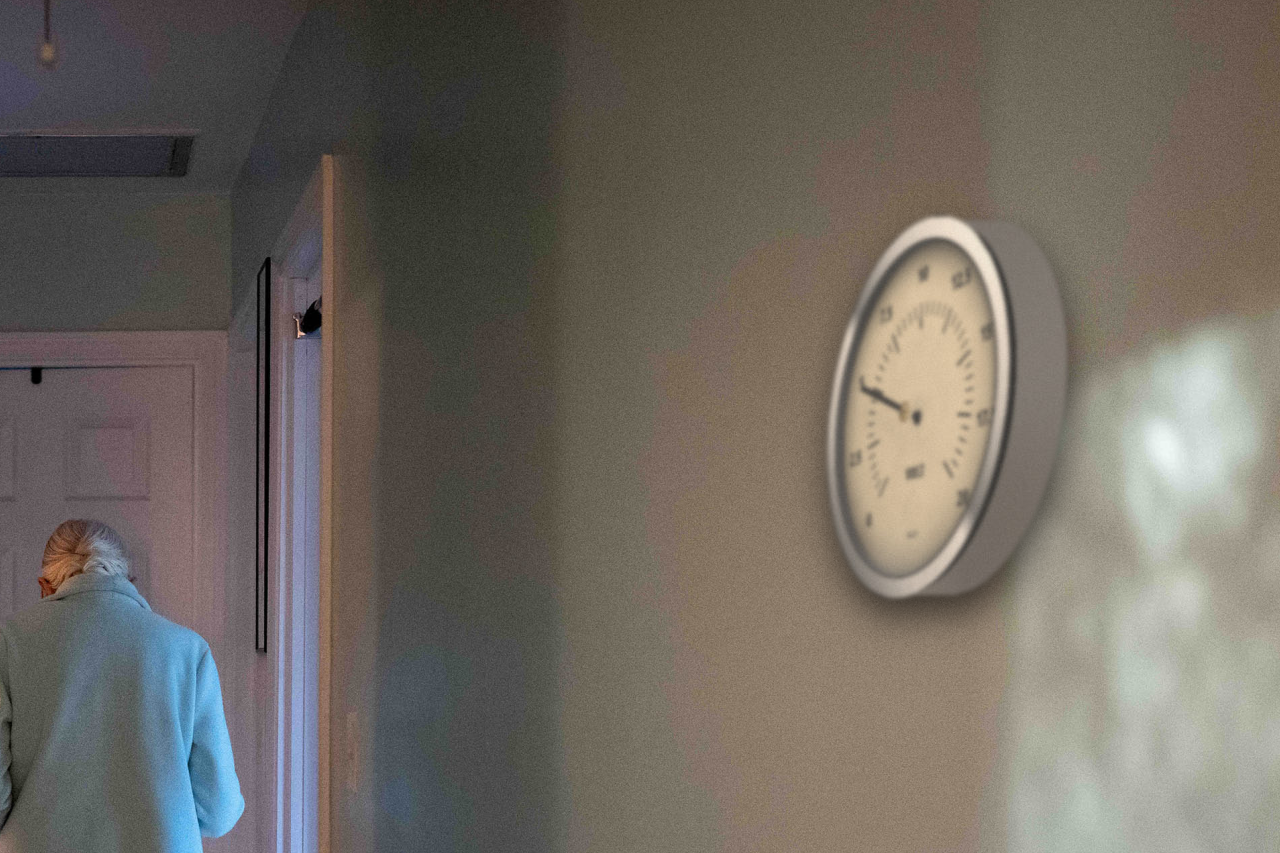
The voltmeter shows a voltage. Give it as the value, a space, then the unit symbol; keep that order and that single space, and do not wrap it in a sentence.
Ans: 5 V
